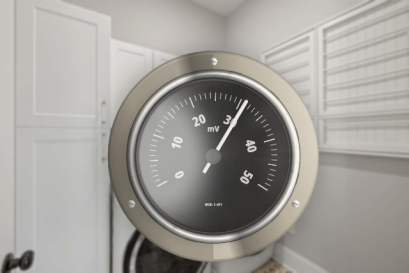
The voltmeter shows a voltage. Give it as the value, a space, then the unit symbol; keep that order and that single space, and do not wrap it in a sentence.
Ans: 31 mV
